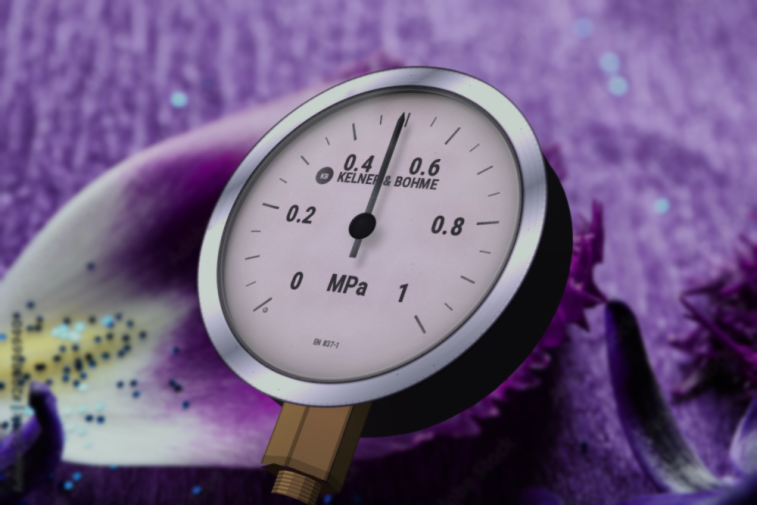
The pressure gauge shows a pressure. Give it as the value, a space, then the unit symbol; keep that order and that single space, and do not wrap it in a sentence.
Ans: 0.5 MPa
